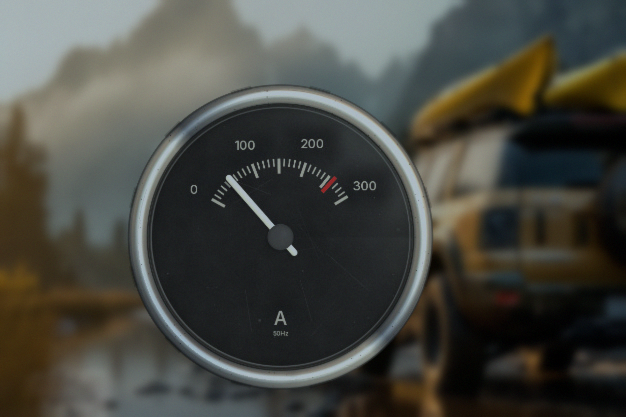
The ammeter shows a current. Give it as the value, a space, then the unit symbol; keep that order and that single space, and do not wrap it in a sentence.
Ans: 50 A
